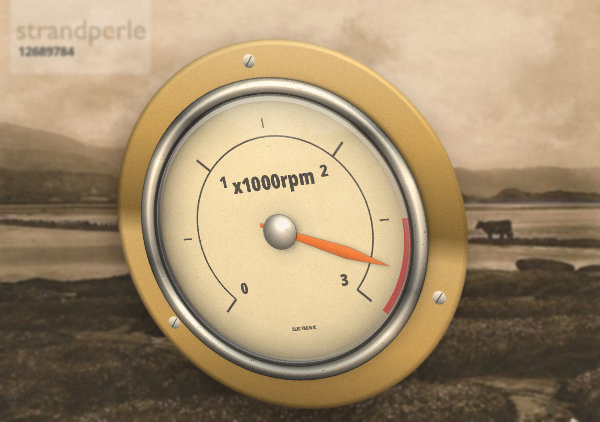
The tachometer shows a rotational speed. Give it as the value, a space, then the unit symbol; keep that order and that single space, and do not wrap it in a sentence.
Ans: 2750 rpm
